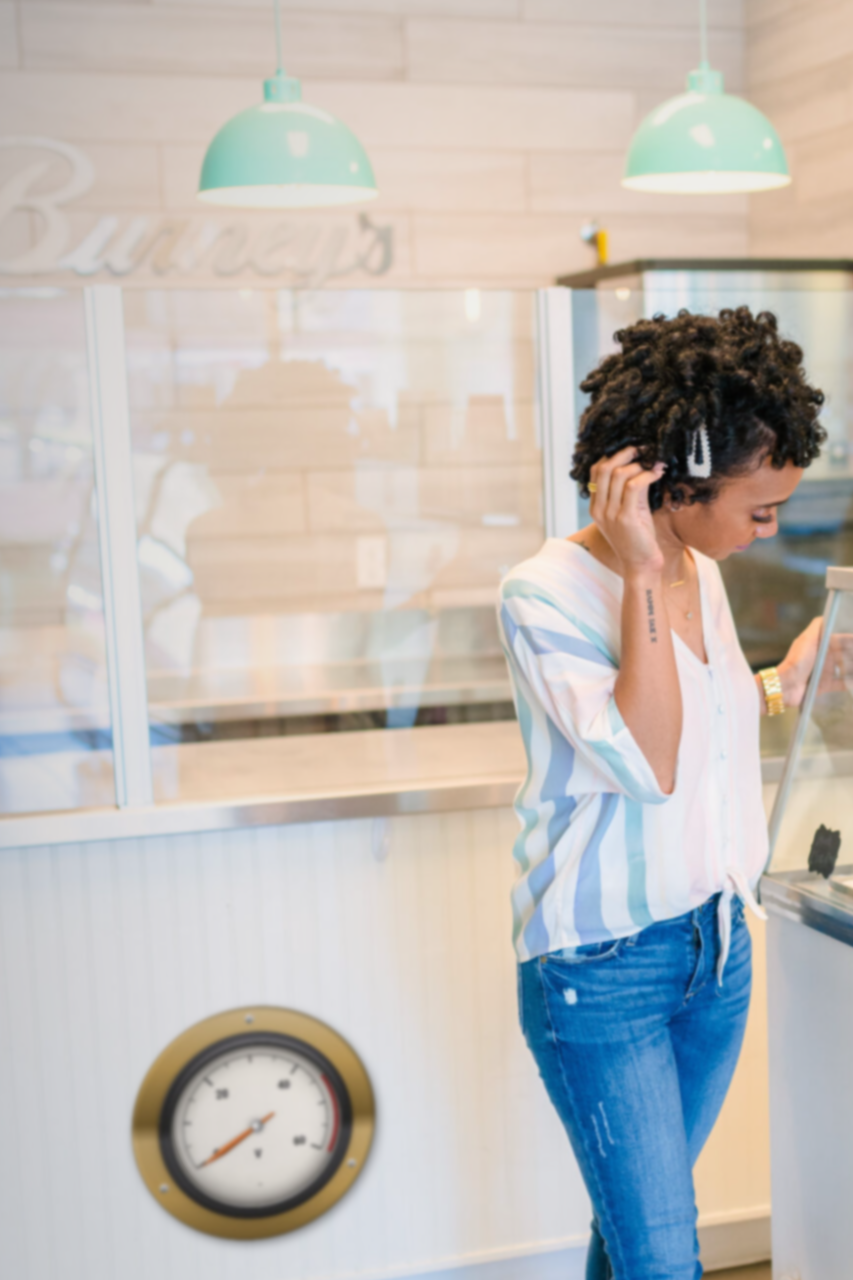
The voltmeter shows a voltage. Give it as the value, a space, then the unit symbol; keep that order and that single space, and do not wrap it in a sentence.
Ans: 0 V
